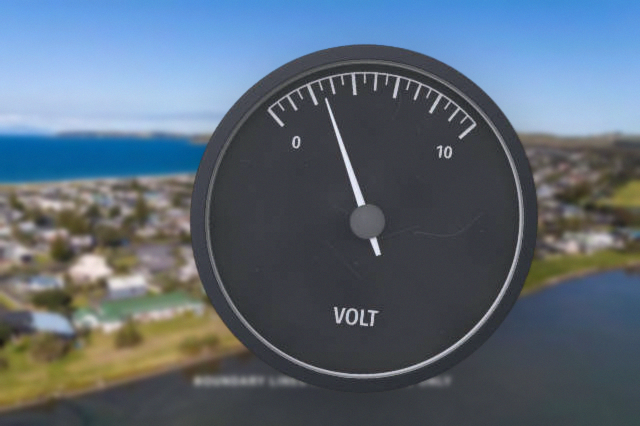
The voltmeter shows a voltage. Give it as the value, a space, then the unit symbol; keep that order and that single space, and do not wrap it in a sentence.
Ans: 2.5 V
